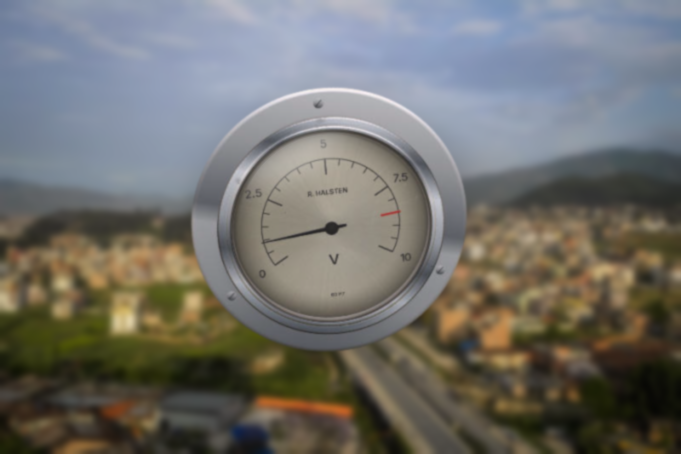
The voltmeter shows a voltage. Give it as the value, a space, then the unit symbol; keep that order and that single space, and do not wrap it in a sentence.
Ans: 1 V
